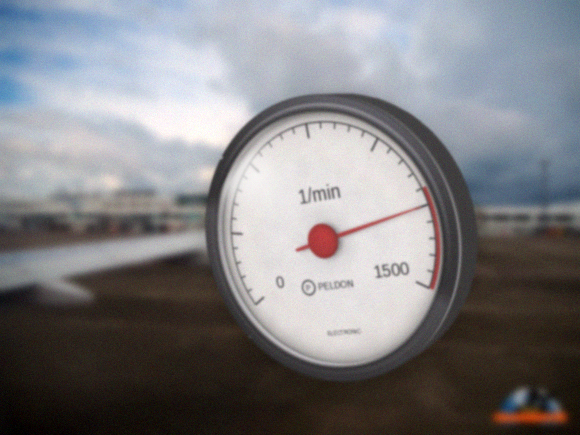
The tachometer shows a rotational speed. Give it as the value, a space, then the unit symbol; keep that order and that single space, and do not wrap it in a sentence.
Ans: 1250 rpm
